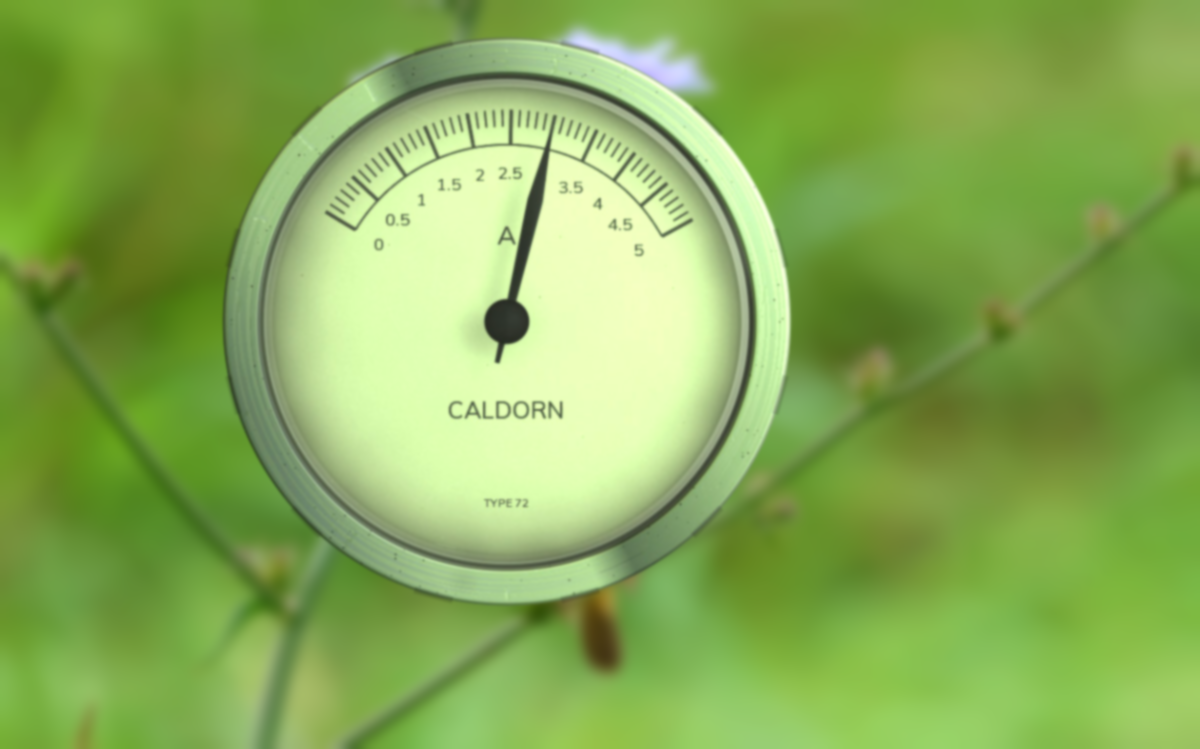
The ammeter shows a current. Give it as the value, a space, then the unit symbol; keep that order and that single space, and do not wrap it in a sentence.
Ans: 3 A
